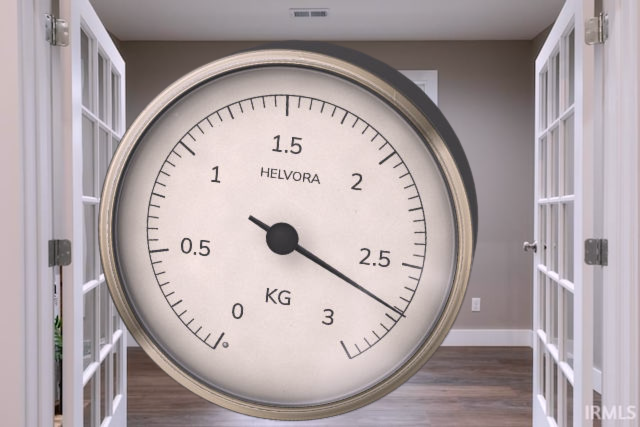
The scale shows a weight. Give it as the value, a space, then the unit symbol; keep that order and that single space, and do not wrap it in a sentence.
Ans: 2.7 kg
